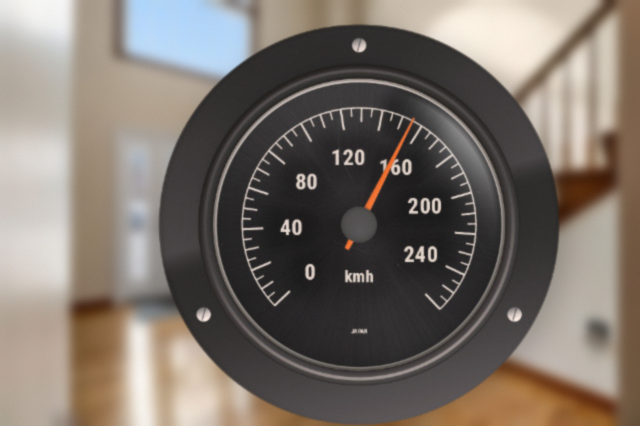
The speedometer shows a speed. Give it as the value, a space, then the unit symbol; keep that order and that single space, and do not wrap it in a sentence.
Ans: 155 km/h
